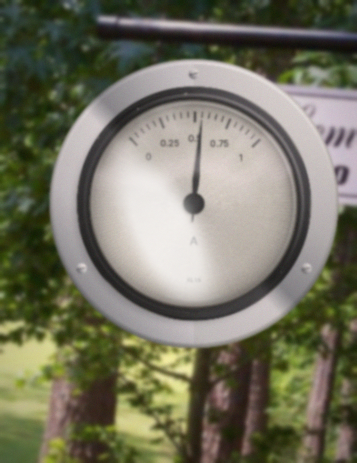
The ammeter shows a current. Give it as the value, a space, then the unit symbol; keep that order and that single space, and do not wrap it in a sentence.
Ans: 0.55 A
